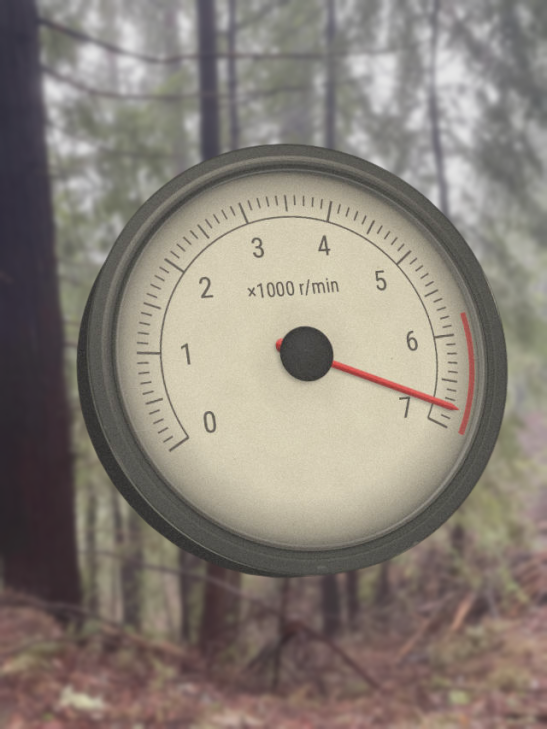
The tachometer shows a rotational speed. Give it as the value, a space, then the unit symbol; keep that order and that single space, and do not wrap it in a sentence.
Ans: 6800 rpm
